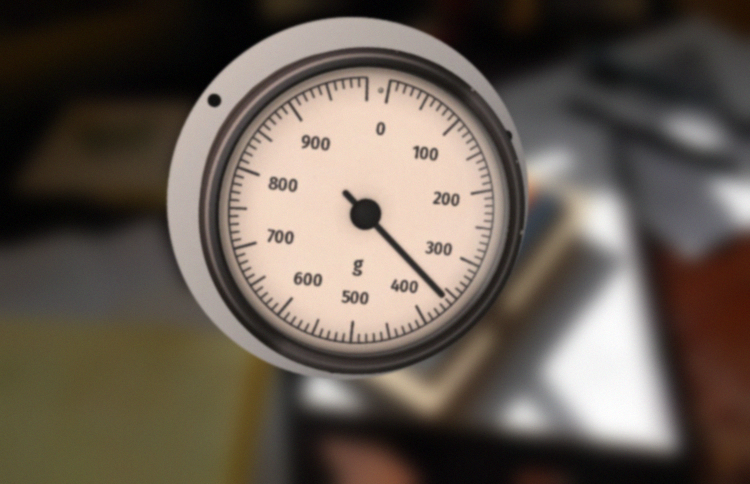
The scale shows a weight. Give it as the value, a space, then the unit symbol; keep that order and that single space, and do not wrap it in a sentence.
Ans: 360 g
